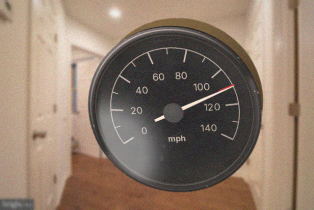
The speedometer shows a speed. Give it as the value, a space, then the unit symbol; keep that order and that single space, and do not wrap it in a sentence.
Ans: 110 mph
